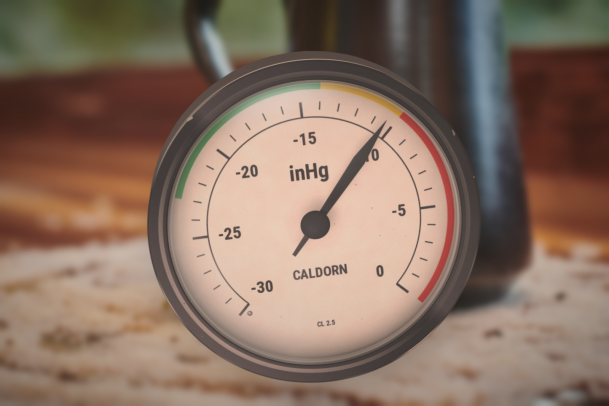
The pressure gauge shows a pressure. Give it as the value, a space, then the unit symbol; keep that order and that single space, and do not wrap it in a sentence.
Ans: -10.5 inHg
